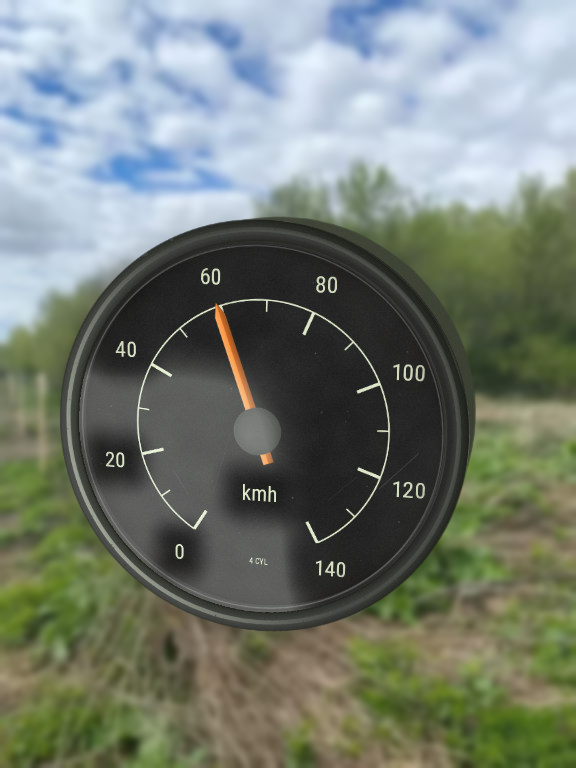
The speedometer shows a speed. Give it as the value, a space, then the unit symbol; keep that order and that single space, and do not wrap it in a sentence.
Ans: 60 km/h
